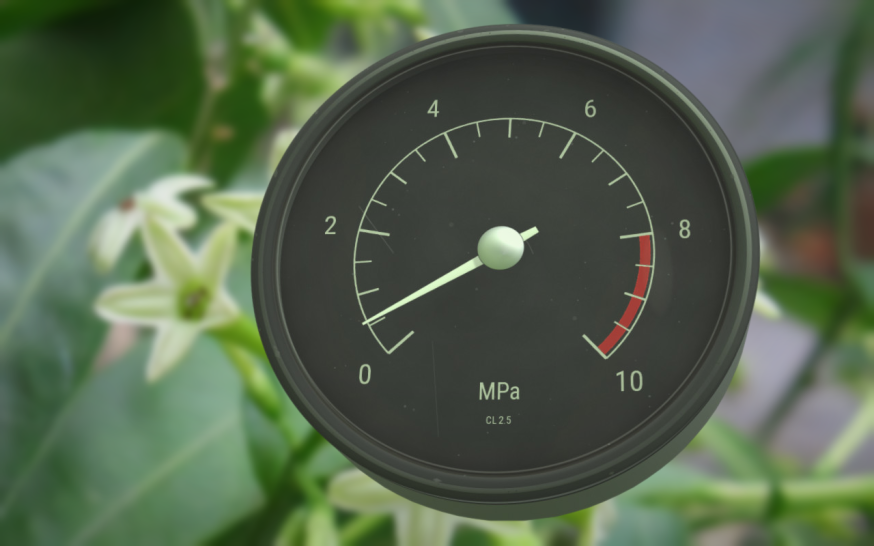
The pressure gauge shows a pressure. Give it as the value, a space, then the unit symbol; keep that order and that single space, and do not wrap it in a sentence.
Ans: 0.5 MPa
